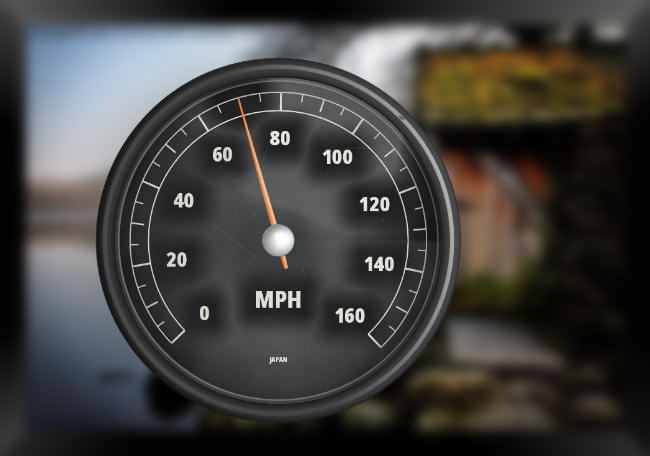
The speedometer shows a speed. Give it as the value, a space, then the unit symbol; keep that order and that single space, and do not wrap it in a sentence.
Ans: 70 mph
